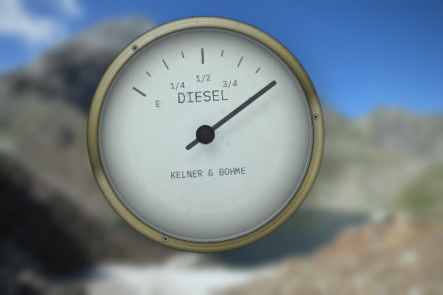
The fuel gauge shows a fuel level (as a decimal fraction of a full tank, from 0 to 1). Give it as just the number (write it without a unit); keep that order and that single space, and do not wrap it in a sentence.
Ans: 1
